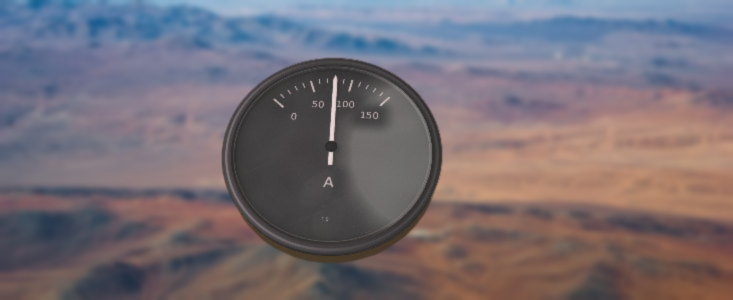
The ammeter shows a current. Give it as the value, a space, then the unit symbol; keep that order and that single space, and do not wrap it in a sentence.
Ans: 80 A
